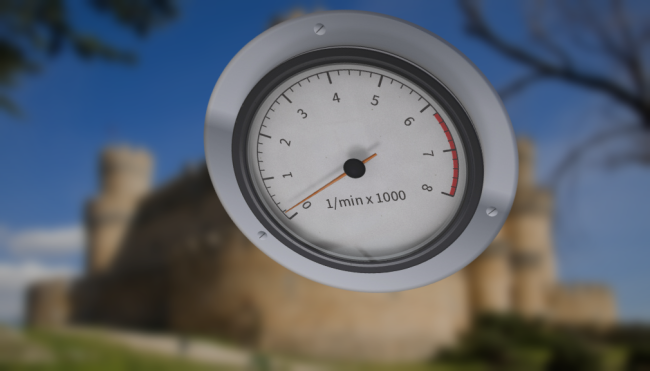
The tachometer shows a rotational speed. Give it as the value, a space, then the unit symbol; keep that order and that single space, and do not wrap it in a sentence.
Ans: 200 rpm
